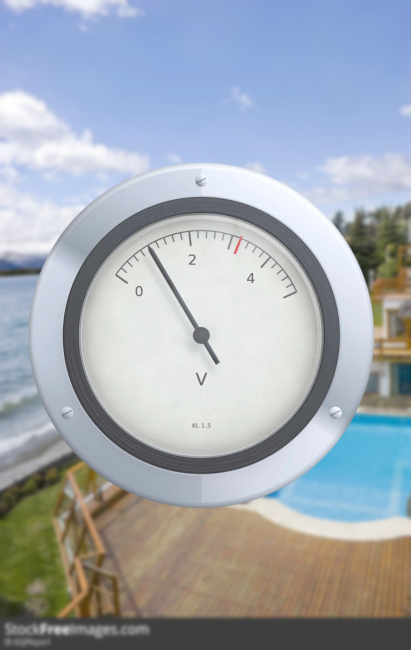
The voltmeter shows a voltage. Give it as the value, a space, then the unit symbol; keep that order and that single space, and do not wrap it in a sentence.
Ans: 1 V
